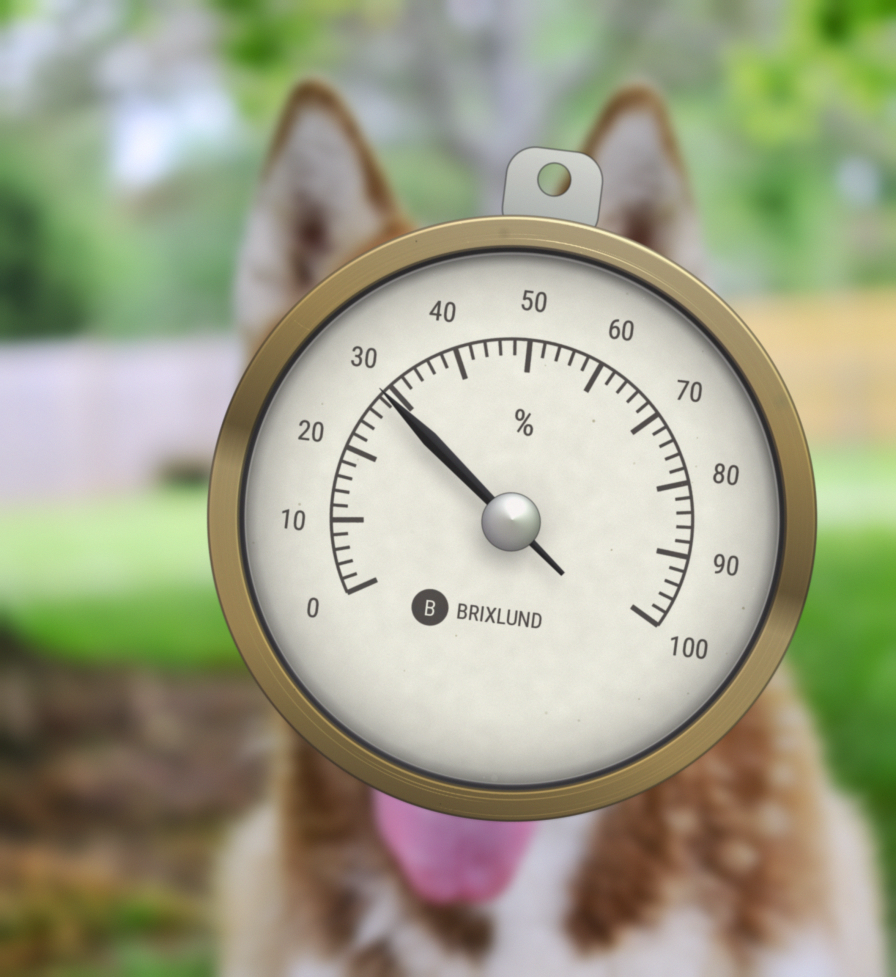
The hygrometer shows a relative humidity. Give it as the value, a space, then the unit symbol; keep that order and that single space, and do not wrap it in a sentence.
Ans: 29 %
